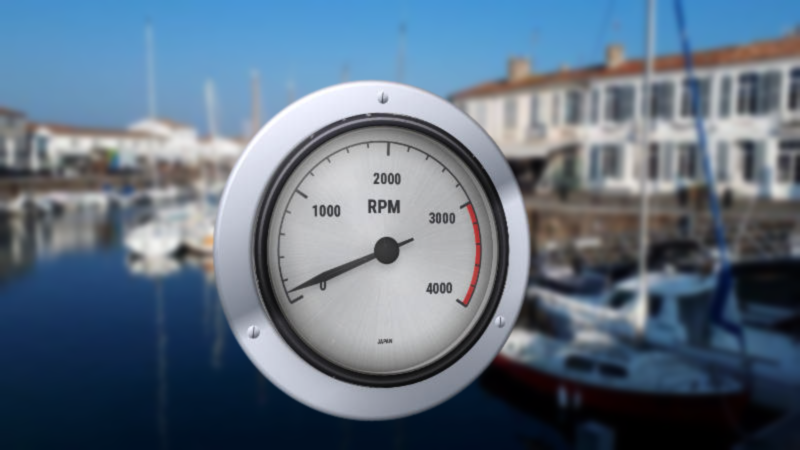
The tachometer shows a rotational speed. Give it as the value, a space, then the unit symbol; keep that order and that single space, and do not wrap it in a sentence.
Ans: 100 rpm
